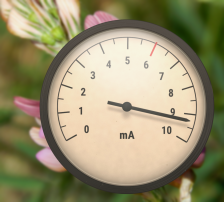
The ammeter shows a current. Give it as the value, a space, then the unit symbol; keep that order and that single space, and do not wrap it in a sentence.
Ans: 9.25 mA
